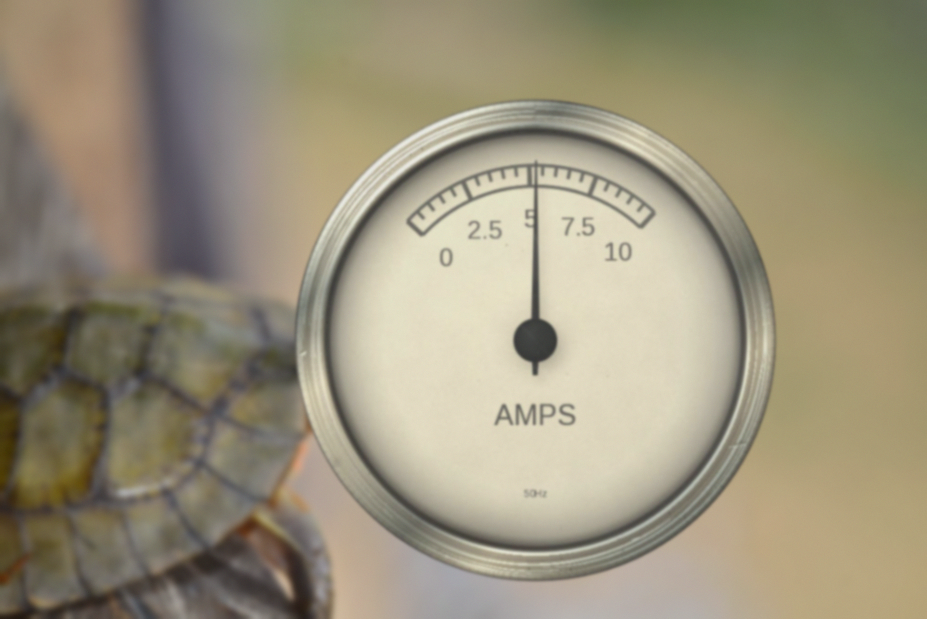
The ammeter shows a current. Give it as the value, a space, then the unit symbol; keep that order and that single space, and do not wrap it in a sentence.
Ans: 5.25 A
